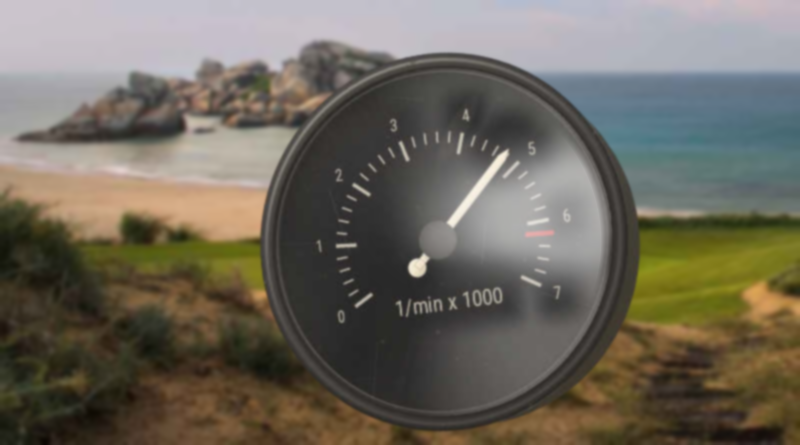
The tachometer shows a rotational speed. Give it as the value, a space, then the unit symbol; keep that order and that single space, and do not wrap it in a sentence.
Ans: 4800 rpm
